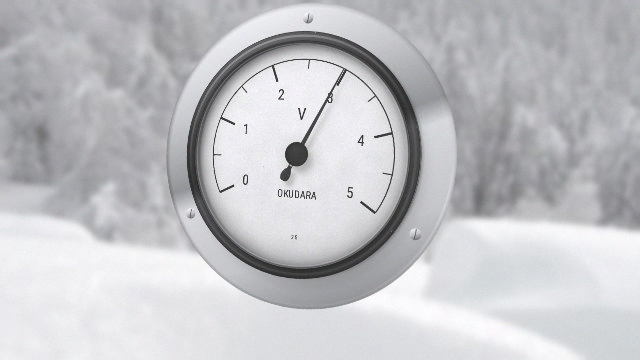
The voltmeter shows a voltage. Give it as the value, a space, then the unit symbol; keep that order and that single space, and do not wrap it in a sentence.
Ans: 3 V
